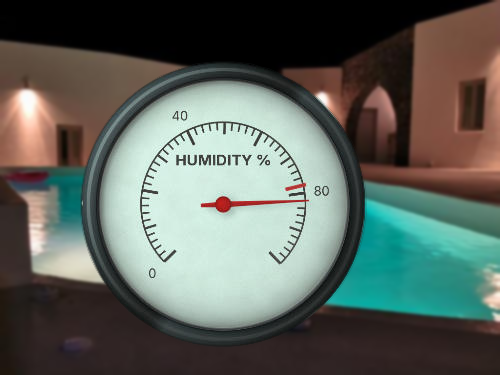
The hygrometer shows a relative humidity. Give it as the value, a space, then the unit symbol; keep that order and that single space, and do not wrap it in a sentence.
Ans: 82 %
